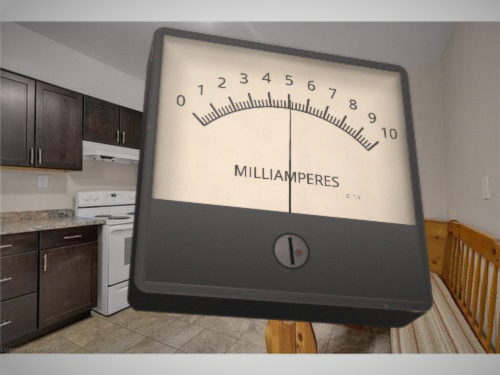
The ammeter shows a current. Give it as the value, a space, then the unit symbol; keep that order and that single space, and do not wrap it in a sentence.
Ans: 5 mA
